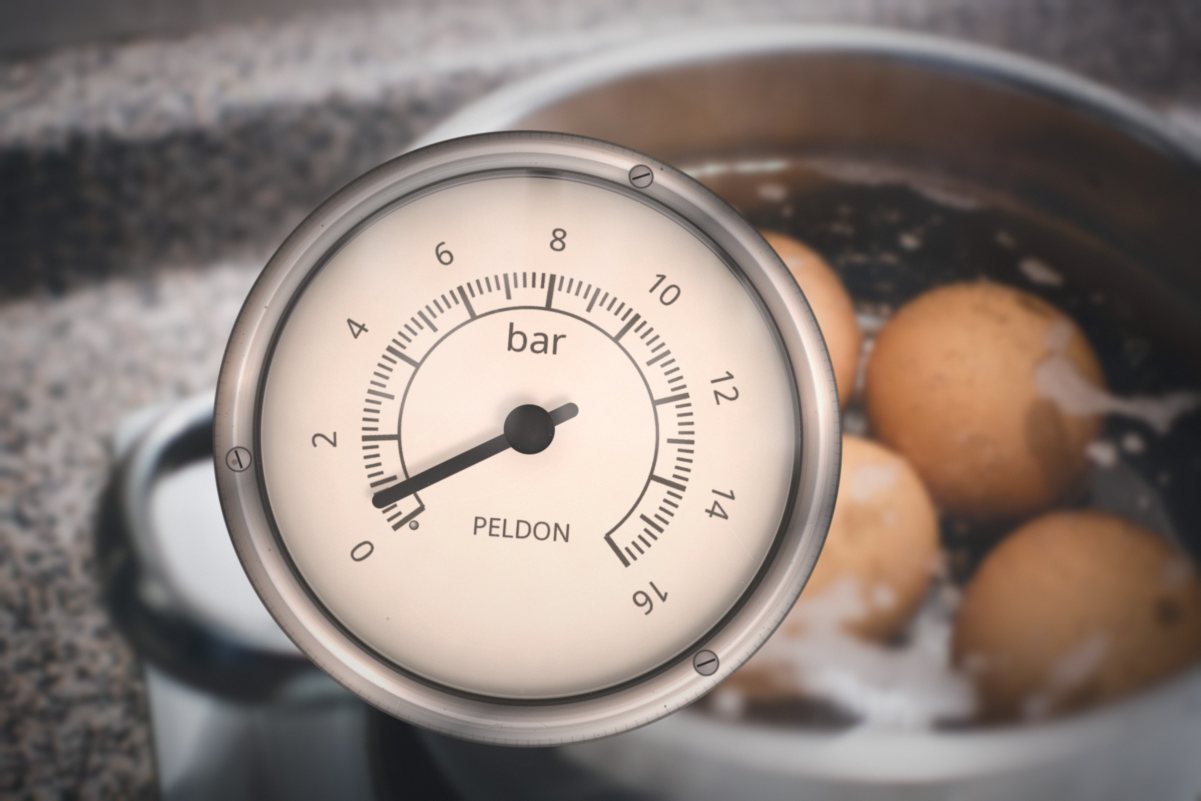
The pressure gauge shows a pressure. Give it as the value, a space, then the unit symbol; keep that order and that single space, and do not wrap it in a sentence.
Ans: 0.6 bar
